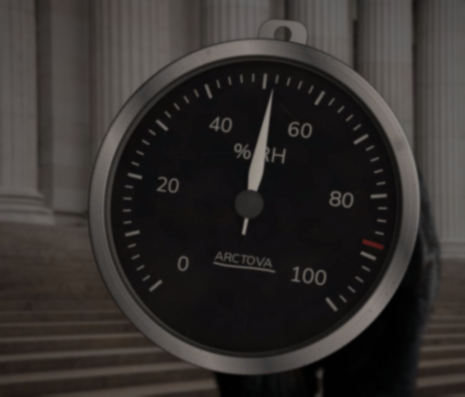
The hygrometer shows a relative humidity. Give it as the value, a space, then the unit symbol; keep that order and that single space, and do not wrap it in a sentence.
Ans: 52 %
